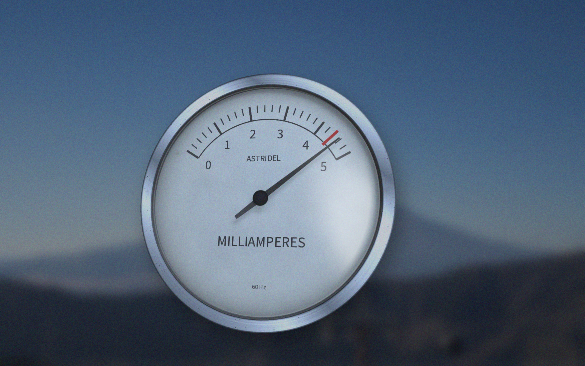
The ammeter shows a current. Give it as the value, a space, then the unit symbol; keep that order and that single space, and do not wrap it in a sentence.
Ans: 4.6 mA
